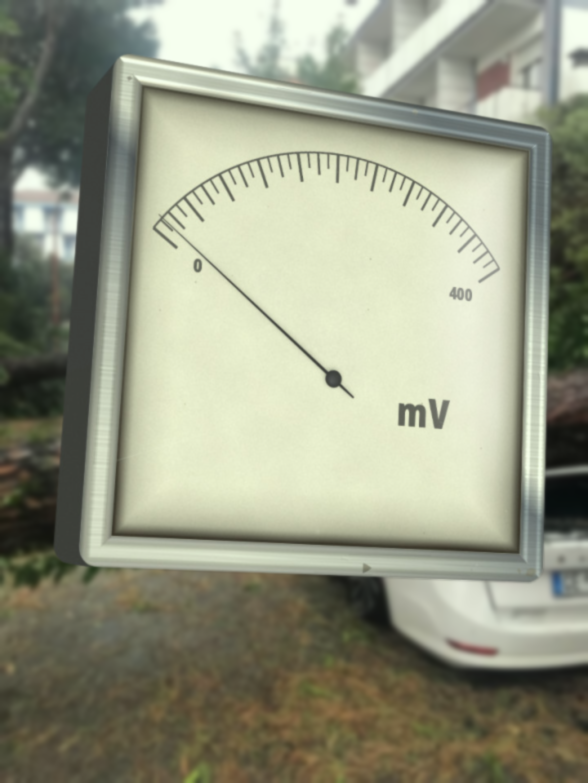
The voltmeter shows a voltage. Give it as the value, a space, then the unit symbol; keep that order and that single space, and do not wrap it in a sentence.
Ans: 10 mV
